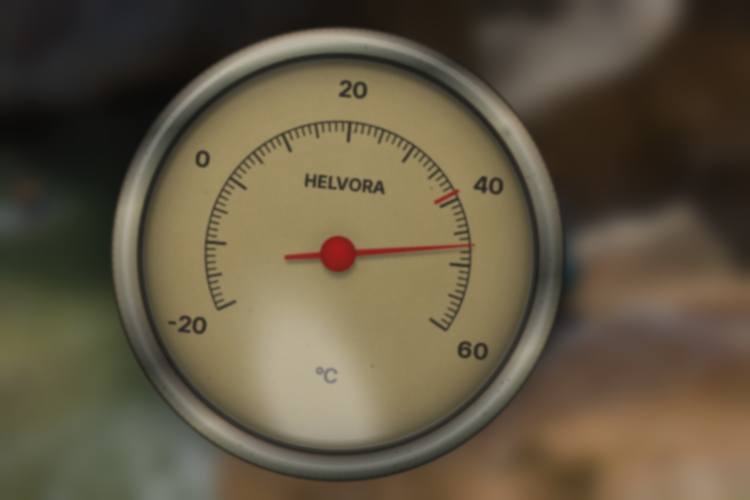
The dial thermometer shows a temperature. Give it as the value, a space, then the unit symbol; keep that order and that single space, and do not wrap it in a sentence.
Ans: 47 °C
